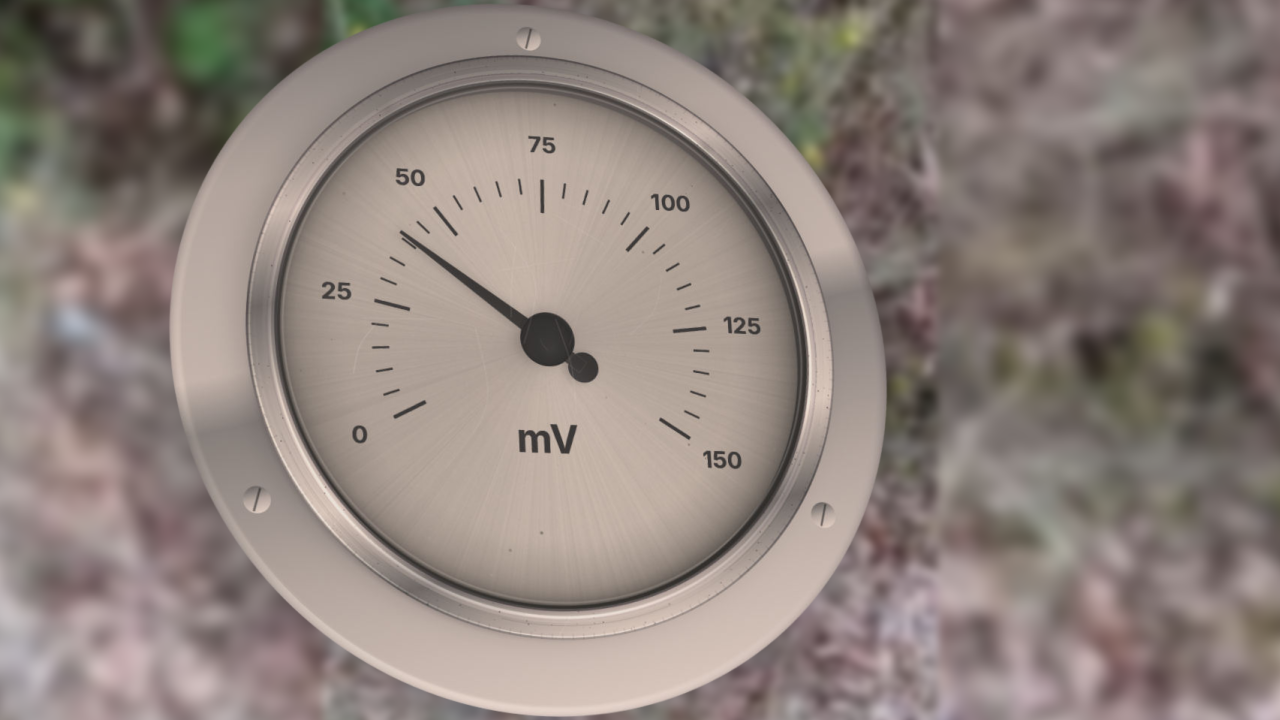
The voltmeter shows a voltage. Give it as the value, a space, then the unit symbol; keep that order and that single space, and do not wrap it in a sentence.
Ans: 40 mV
